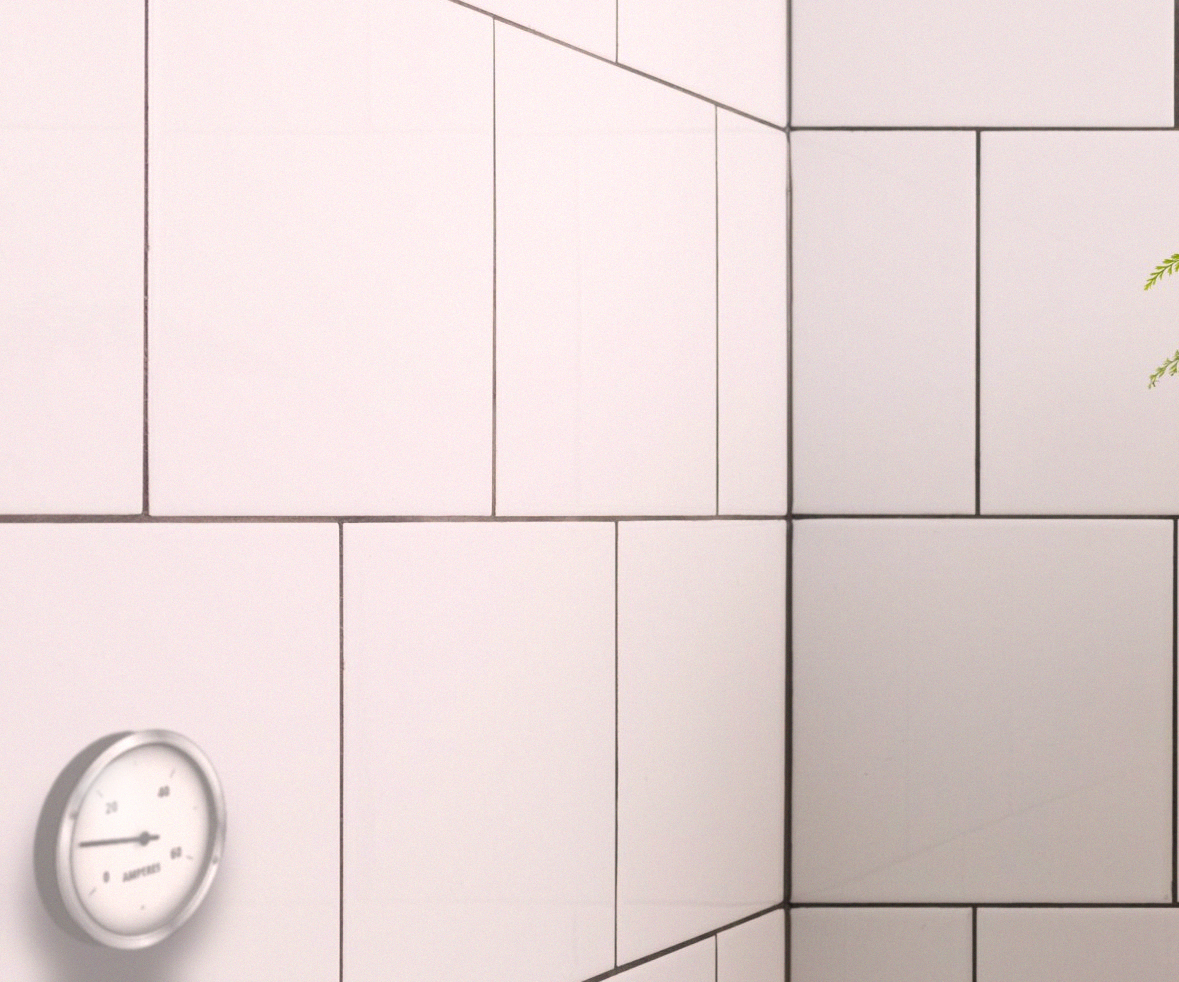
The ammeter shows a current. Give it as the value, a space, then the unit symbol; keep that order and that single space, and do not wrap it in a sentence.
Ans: 10 A
